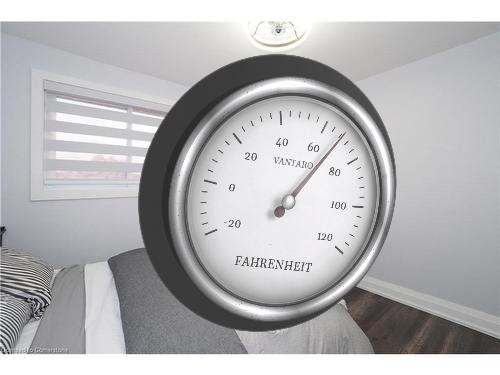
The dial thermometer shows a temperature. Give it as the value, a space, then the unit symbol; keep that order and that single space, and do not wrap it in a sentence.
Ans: 68 °F
